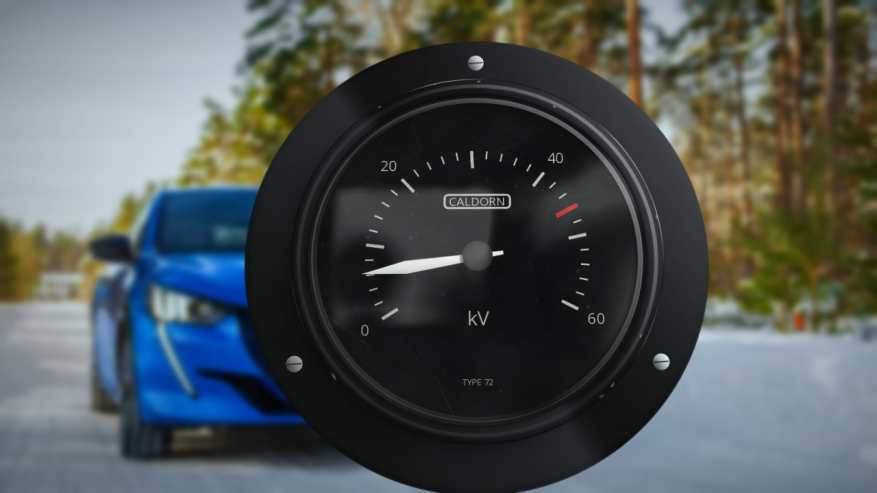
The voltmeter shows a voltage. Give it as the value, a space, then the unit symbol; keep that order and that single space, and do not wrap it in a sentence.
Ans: 6 kV
